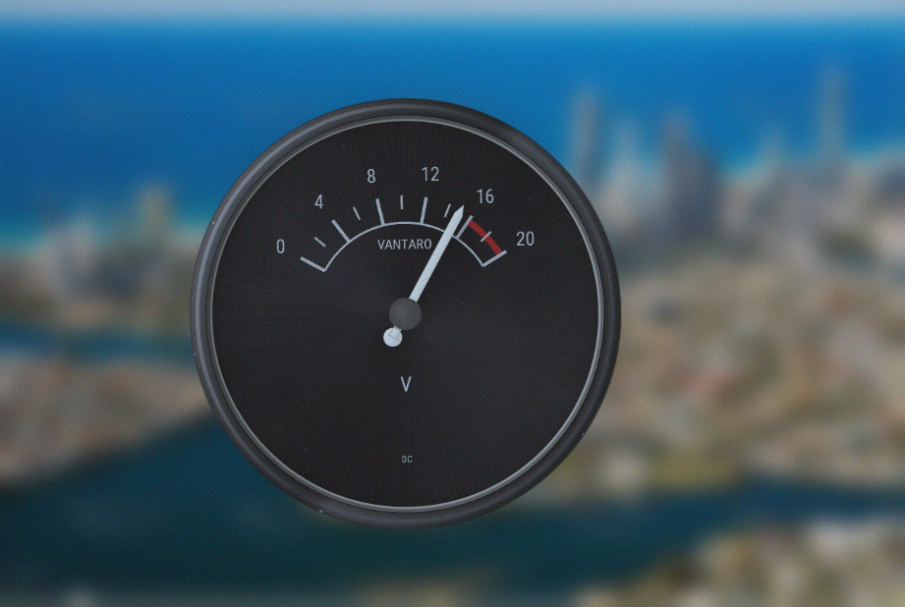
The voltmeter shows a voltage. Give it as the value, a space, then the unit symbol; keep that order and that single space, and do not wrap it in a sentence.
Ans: 15 V
